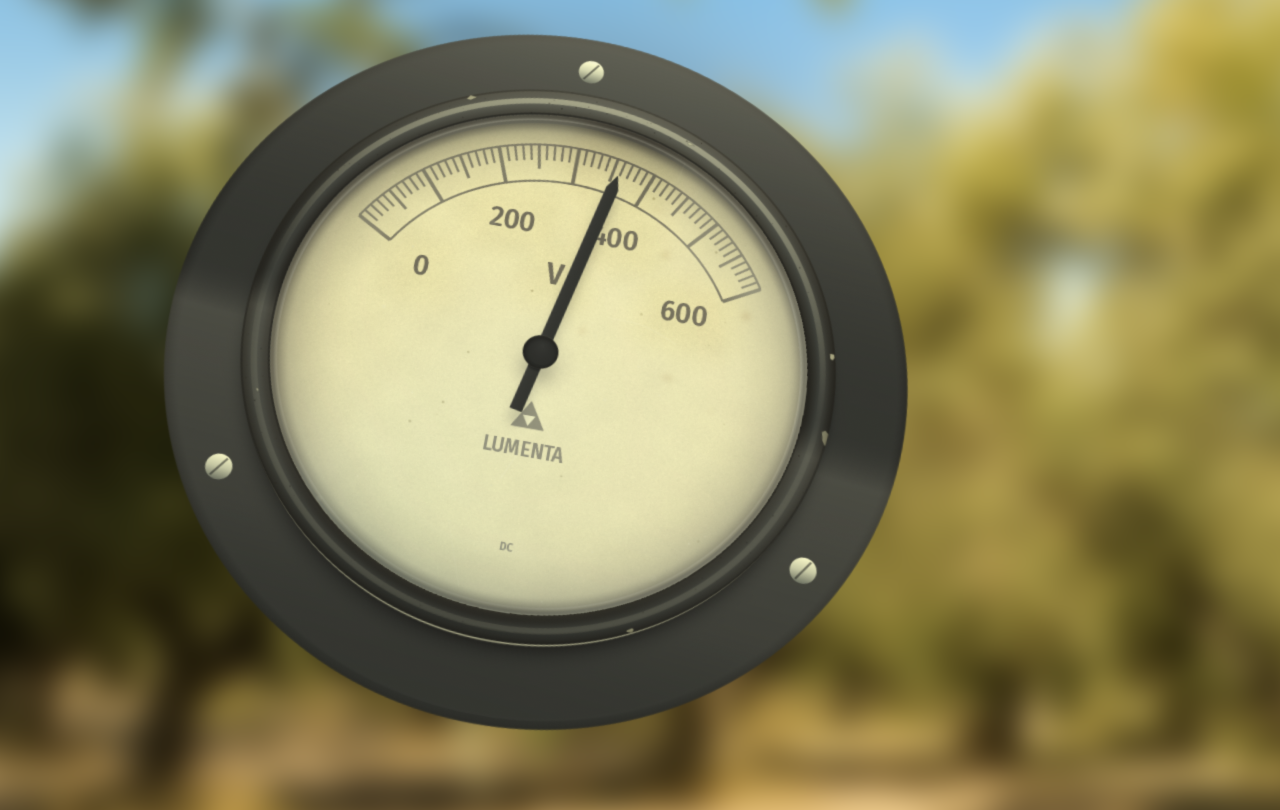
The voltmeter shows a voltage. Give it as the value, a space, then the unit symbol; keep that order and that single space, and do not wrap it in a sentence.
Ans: 360 V
